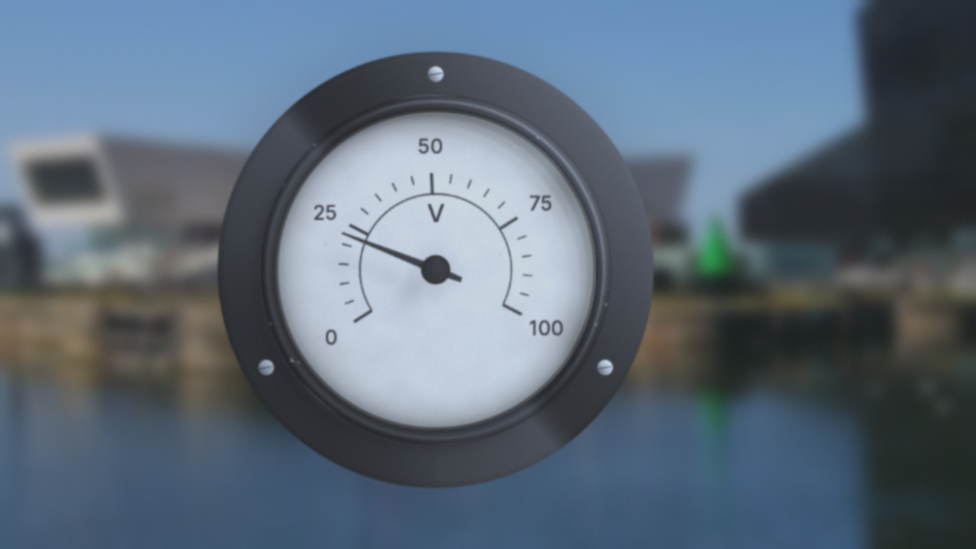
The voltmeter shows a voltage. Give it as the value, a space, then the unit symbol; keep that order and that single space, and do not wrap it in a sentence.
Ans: 22.5 V
